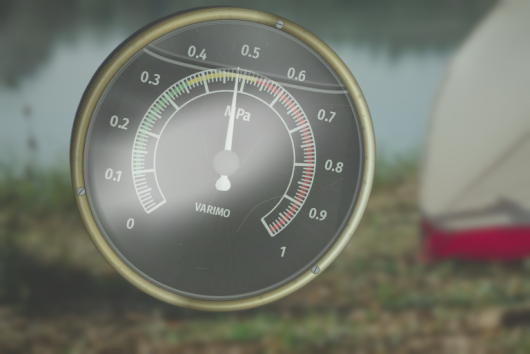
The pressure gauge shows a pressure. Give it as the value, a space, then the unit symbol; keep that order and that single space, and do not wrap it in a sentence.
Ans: 0.48 MPa
